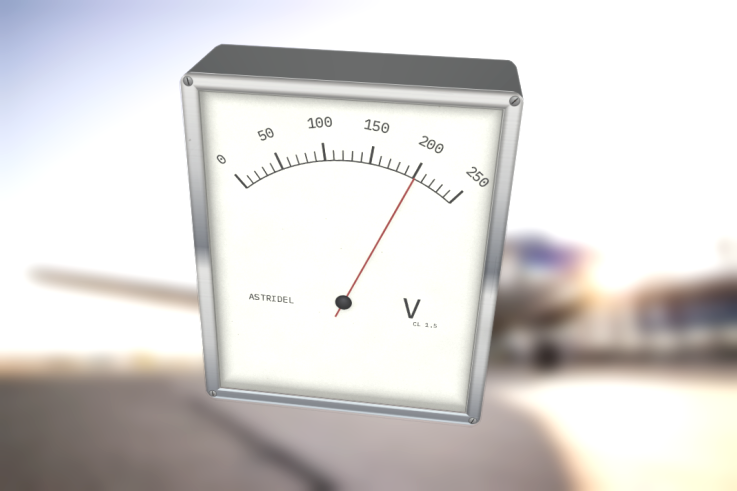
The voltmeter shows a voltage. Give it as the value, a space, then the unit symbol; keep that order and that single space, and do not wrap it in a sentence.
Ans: 200 V
